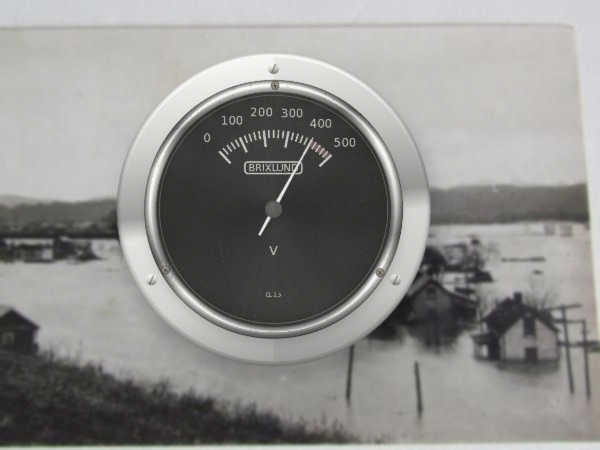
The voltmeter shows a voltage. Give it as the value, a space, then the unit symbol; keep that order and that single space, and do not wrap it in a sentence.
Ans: 400 V
